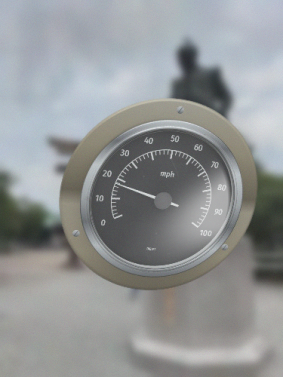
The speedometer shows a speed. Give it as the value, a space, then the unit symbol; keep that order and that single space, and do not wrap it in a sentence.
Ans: 18 mph
